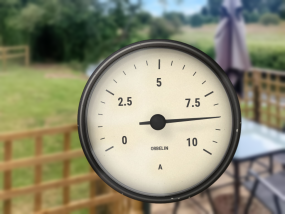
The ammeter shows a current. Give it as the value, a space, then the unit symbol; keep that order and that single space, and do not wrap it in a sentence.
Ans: 8.5 A
